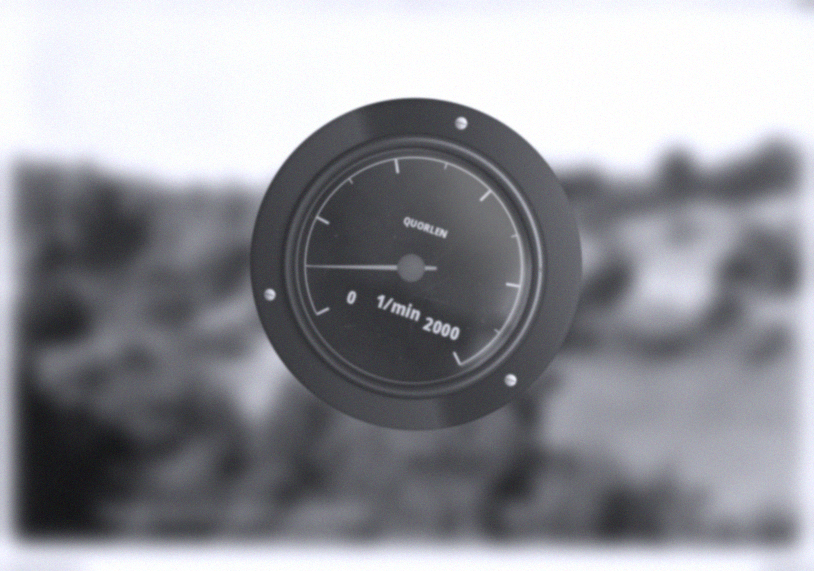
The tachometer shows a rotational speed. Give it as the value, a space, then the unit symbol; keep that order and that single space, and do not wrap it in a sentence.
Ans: 200 rpm
